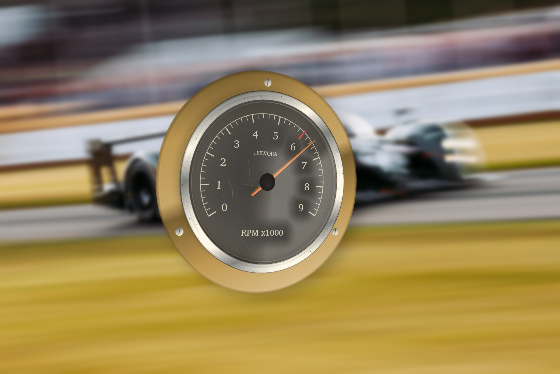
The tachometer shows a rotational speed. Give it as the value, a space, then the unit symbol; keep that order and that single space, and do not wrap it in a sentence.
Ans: 6400 rpm
